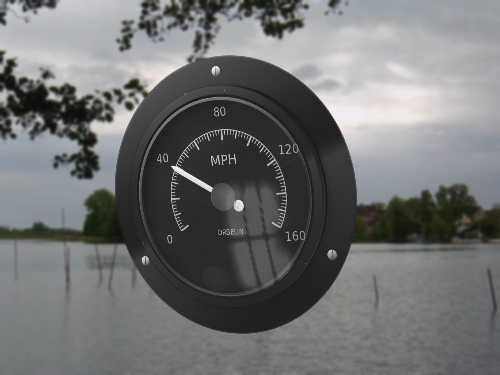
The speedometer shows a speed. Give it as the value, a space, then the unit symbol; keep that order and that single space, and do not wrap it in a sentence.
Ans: 40 mph
